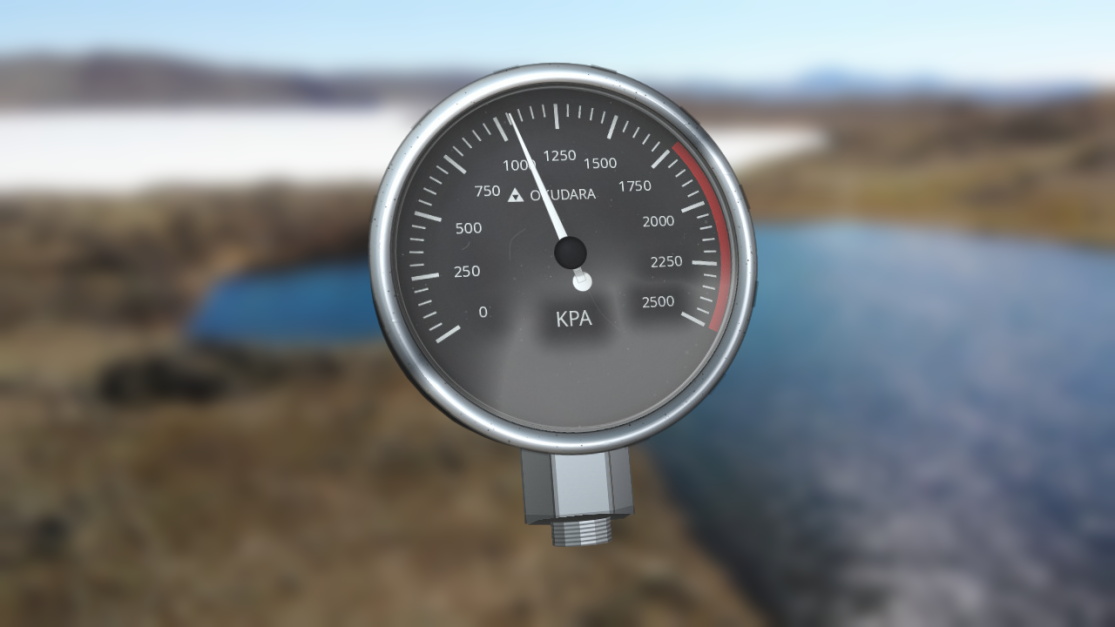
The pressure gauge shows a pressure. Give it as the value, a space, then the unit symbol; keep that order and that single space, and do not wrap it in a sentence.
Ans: 1050 kPa
